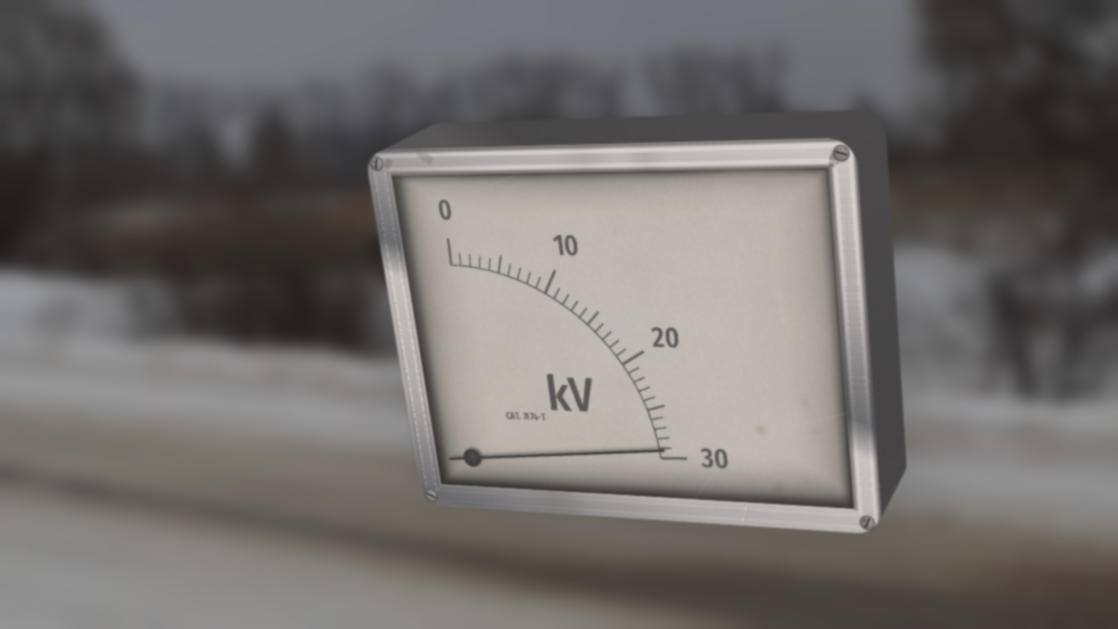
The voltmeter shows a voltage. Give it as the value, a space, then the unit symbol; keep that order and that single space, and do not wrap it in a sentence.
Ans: 29 kV
